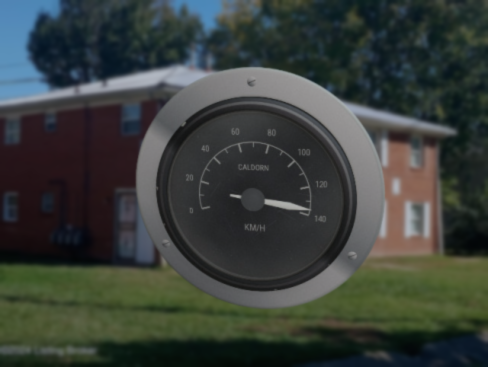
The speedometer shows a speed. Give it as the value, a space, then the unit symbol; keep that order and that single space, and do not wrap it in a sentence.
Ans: 135 km/h
